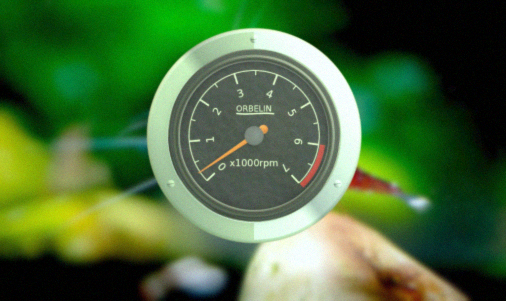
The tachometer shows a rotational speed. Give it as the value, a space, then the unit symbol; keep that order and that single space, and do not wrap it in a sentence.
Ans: 250 rpm
